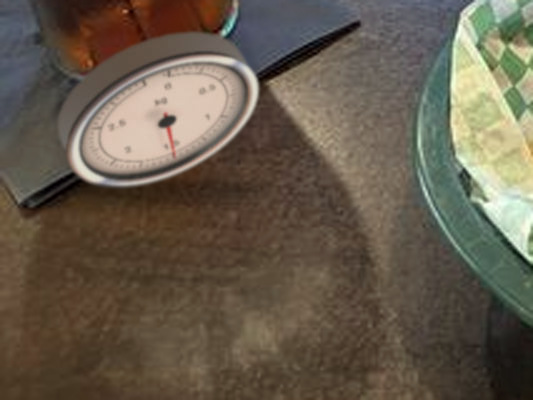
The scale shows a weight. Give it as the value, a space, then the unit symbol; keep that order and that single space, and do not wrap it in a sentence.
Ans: 1.5 kg
